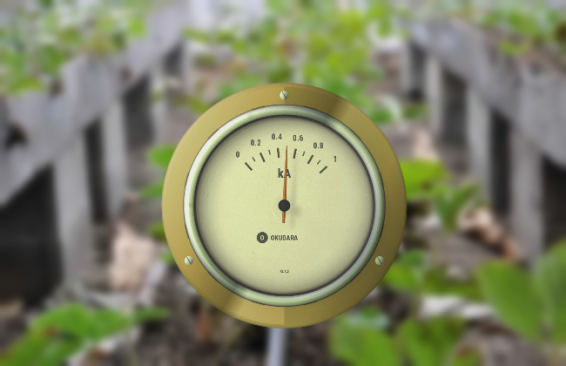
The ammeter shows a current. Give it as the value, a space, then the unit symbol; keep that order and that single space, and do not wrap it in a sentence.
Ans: 0.5 kA
